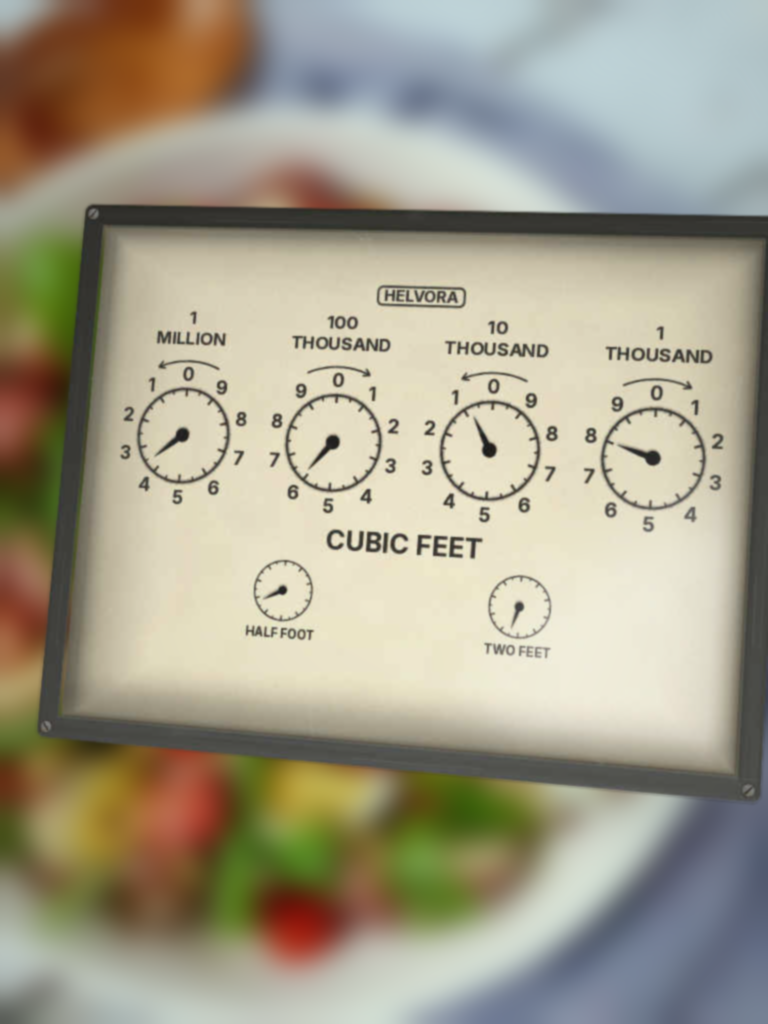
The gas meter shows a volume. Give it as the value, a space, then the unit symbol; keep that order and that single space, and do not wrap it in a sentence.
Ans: 360800 ft³
